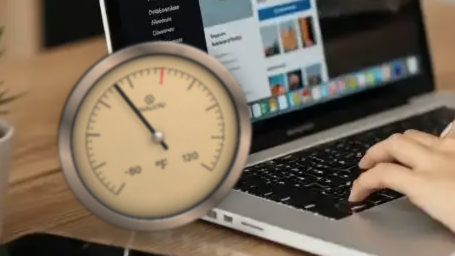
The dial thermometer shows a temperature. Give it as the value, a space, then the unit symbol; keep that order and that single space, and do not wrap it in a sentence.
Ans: 12 °F
